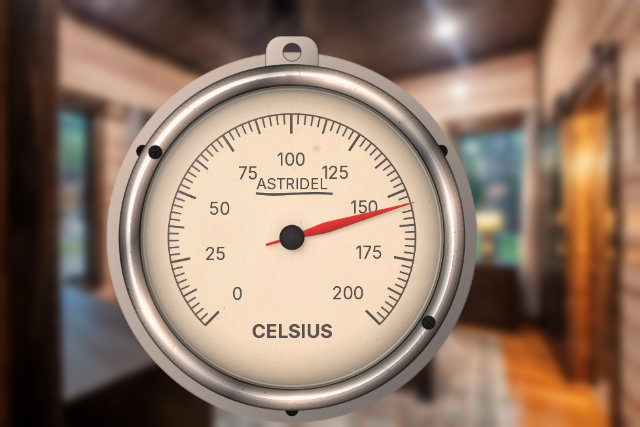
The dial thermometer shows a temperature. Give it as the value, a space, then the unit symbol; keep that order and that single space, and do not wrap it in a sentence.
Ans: 155 °C
